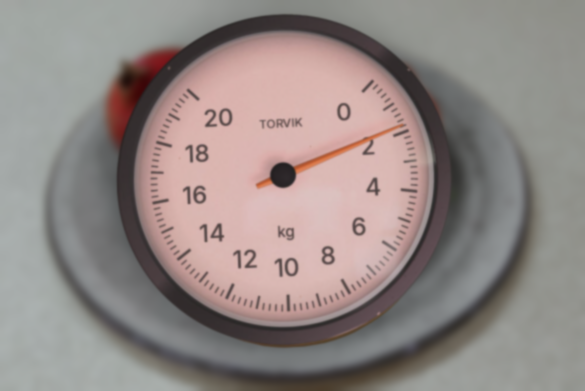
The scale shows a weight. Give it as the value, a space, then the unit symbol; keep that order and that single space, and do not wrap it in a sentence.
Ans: 1.8 kg
